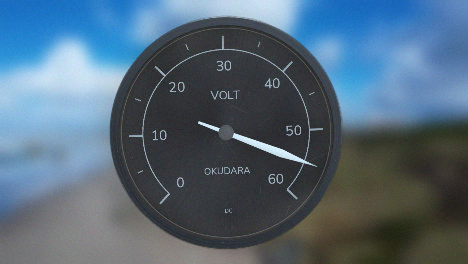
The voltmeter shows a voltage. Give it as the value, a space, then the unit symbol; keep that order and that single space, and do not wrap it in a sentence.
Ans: 55 V
